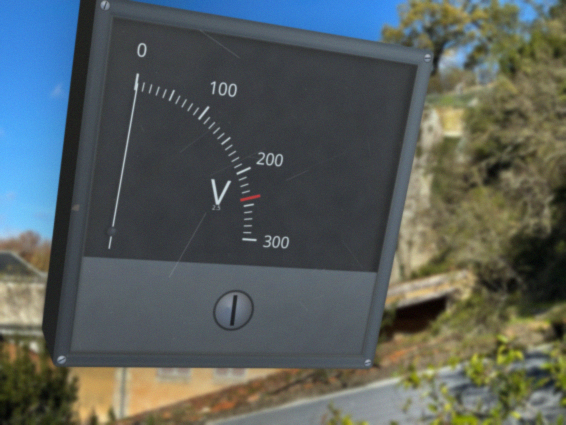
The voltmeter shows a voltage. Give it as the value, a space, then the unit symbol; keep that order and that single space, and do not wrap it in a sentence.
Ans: 0 V
